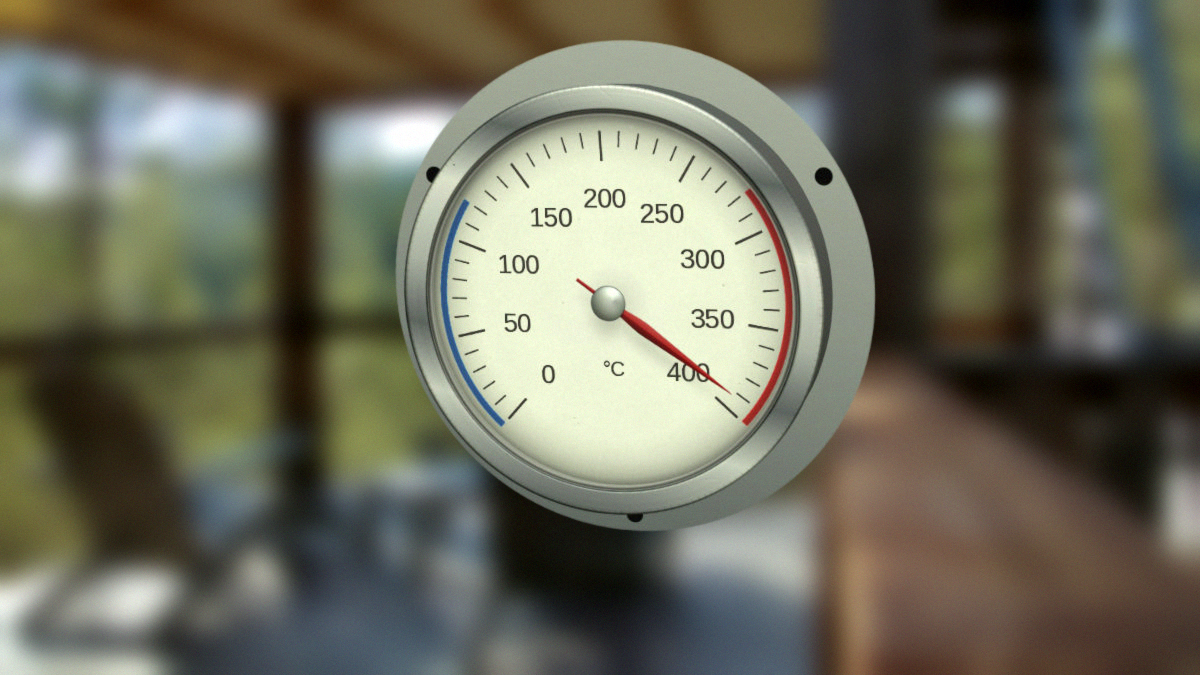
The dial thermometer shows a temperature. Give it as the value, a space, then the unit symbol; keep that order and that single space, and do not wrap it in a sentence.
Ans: 390 °C
